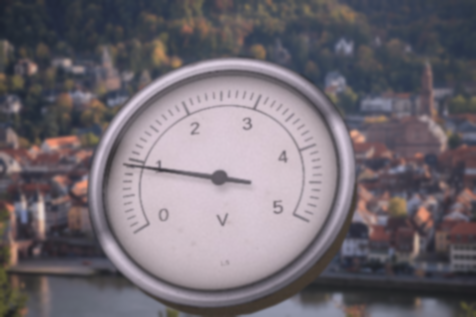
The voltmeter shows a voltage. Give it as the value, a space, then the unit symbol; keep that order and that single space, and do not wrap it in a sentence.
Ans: 0.9 V
